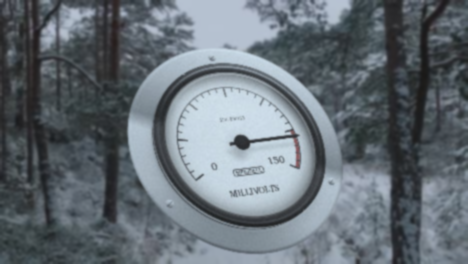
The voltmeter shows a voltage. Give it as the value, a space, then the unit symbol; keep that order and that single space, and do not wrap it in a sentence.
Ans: 130 mV
